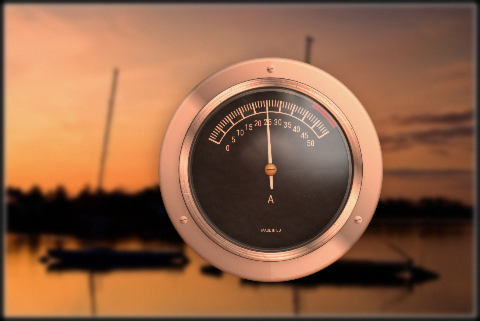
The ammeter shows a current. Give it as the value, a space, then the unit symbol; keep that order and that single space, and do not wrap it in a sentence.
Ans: 25 A
